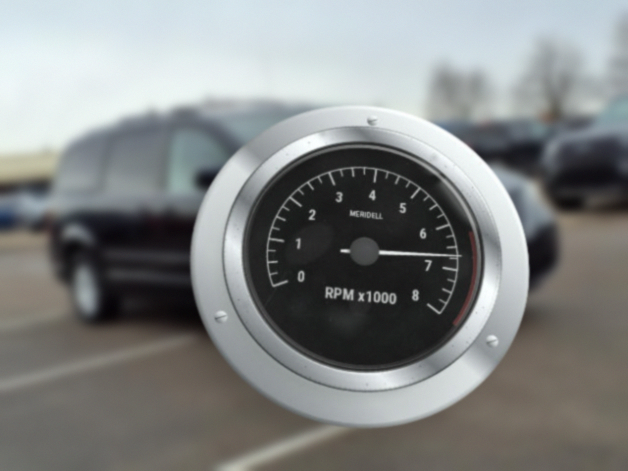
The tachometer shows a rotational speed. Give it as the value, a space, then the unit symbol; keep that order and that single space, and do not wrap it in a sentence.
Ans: 6750 rpm
